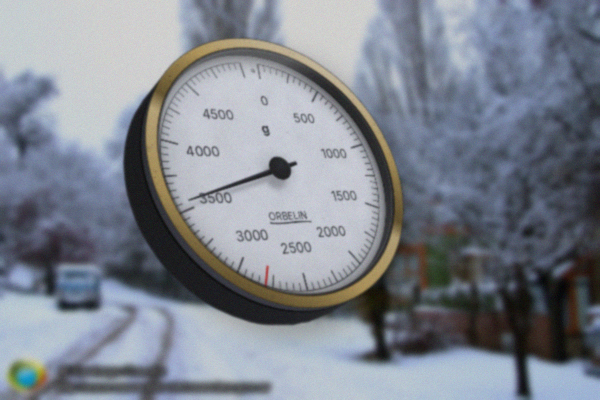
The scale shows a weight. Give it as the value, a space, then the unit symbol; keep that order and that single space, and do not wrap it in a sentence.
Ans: 3550 g
